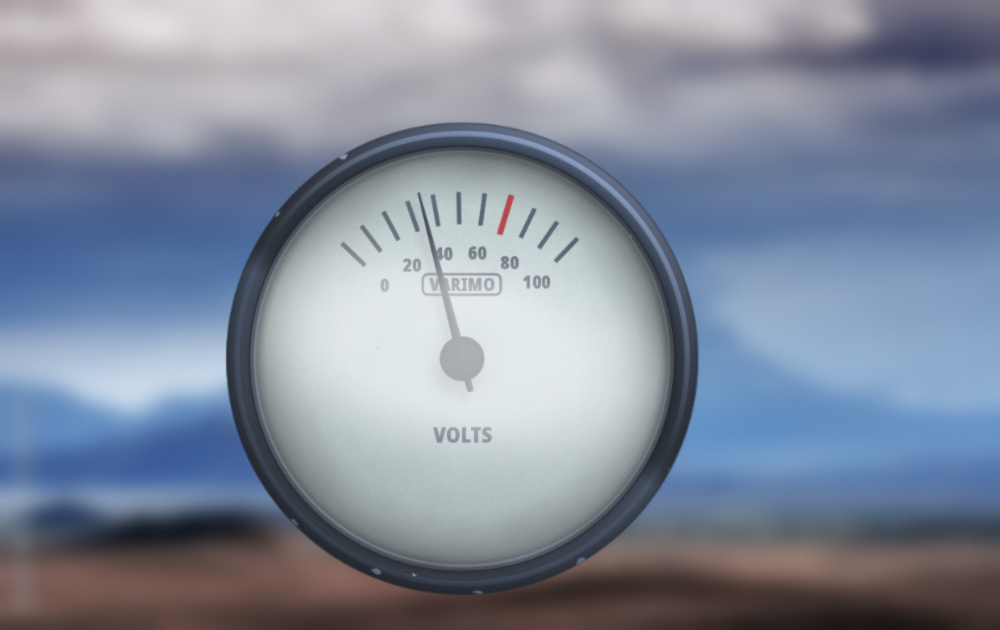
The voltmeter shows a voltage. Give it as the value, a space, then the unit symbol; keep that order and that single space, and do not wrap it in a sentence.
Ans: 35 V
